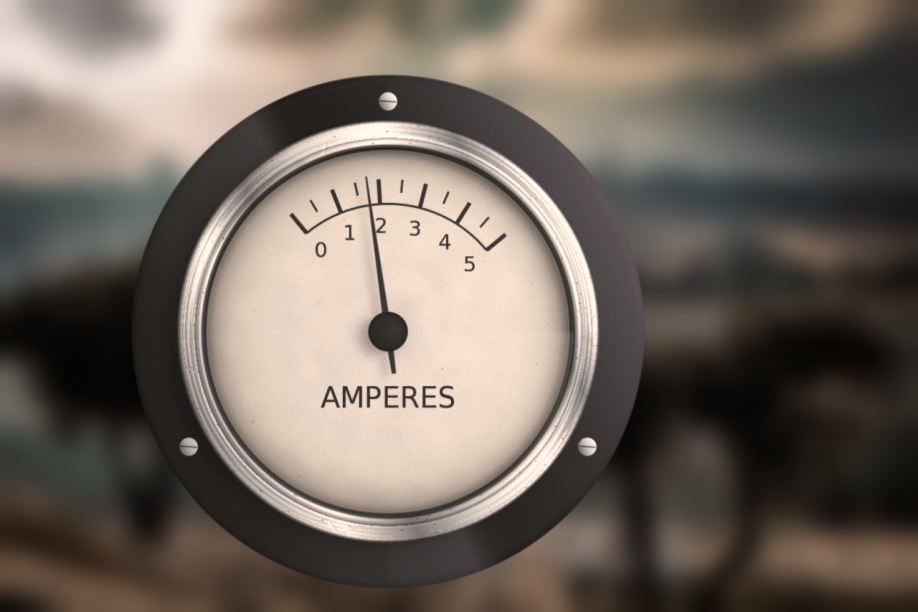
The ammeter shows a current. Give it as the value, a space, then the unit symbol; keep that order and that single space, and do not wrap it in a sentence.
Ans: 1.75 A
